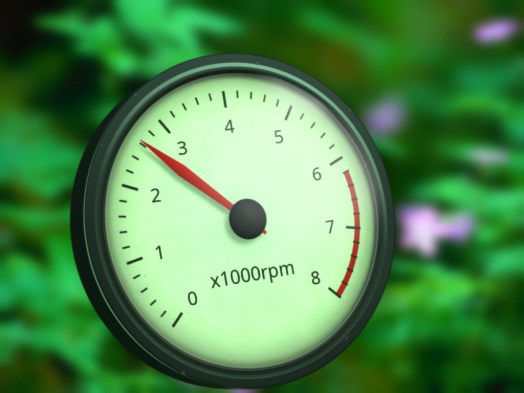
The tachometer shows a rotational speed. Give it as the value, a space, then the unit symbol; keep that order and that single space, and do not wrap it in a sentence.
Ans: 2600 rpm
